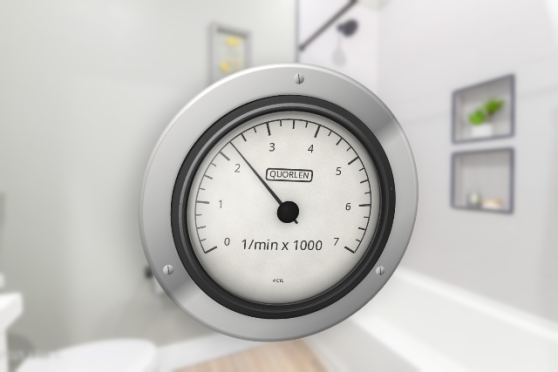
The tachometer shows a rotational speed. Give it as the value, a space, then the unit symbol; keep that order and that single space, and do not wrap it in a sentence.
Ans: 2250 rpm
